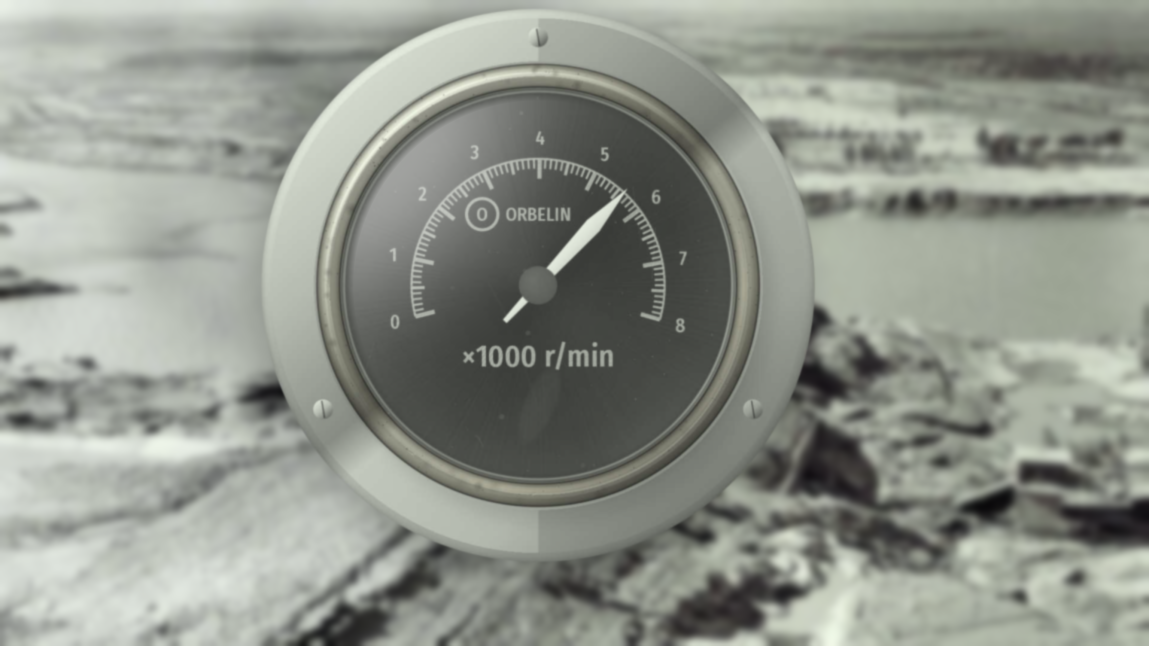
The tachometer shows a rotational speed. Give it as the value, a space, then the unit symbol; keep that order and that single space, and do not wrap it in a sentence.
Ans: 5600 rpm
